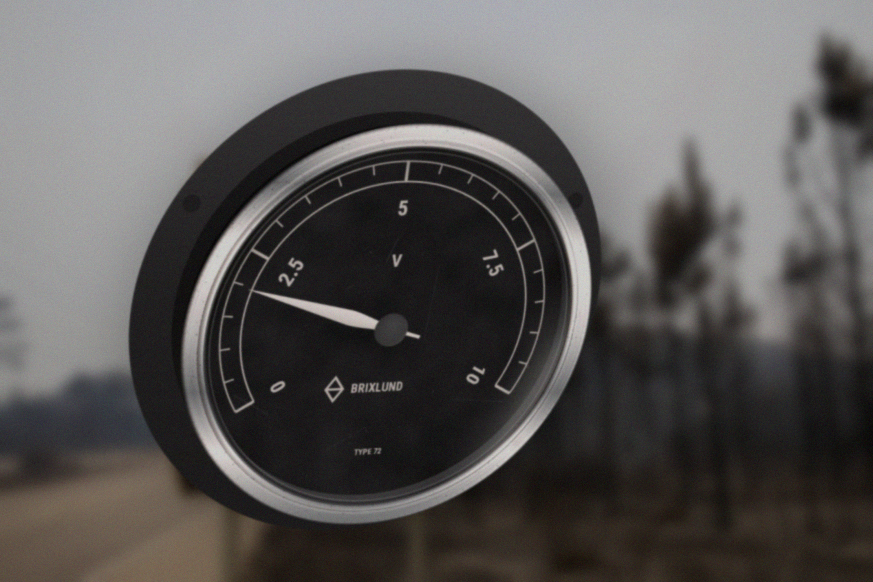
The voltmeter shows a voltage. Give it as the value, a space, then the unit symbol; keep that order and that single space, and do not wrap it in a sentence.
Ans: 2 V
